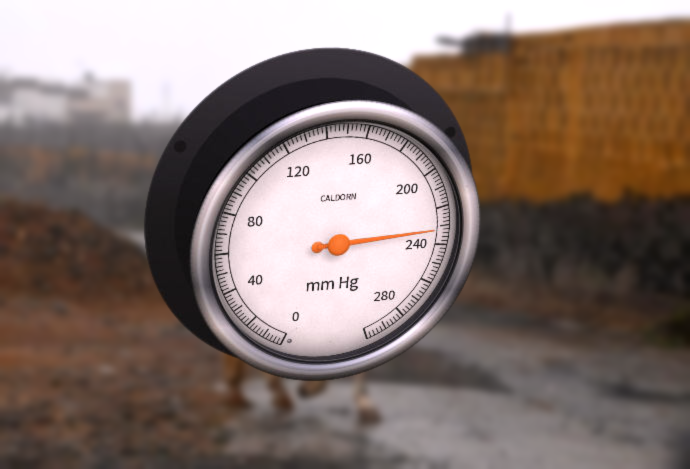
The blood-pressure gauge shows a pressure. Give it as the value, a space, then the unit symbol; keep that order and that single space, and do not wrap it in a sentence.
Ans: 230 mmHg
